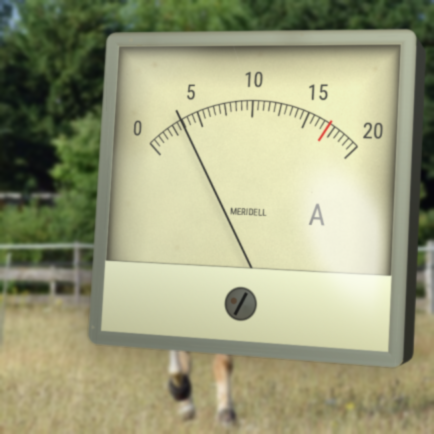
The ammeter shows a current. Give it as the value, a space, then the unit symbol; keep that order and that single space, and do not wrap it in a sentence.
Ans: 3.5 A
